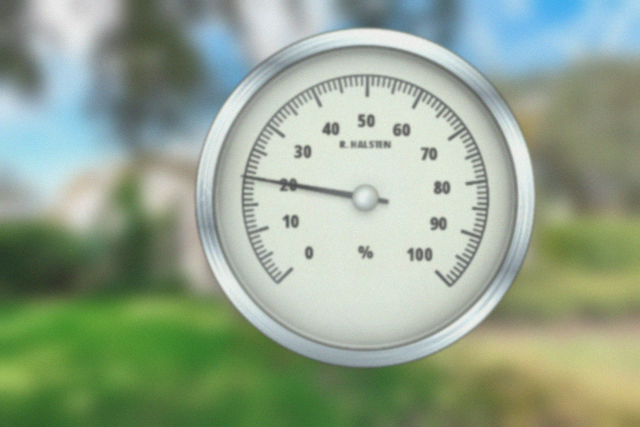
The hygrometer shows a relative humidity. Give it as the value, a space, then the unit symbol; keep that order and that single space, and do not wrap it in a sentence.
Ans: 20 %
